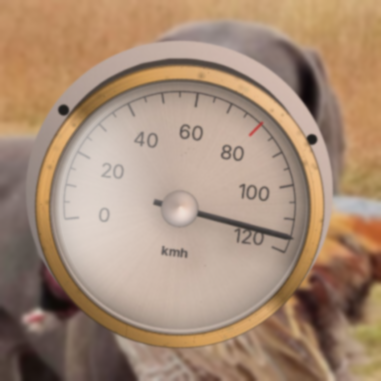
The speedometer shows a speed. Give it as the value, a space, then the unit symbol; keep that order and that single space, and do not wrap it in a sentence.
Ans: 115 km/h
